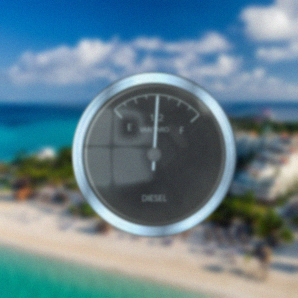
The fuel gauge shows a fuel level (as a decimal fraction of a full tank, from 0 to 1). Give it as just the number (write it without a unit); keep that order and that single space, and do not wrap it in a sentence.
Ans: 0.5
